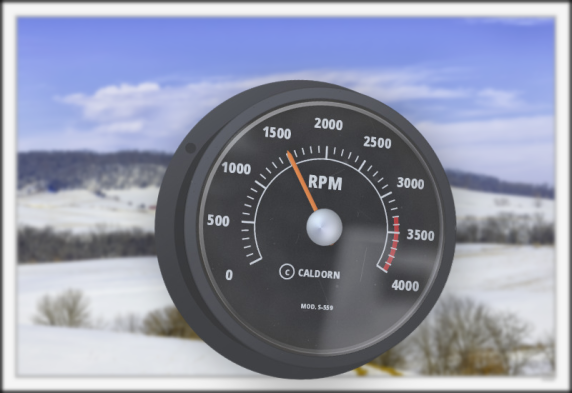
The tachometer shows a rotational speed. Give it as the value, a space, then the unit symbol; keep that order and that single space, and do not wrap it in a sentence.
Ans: 1500 rpm
